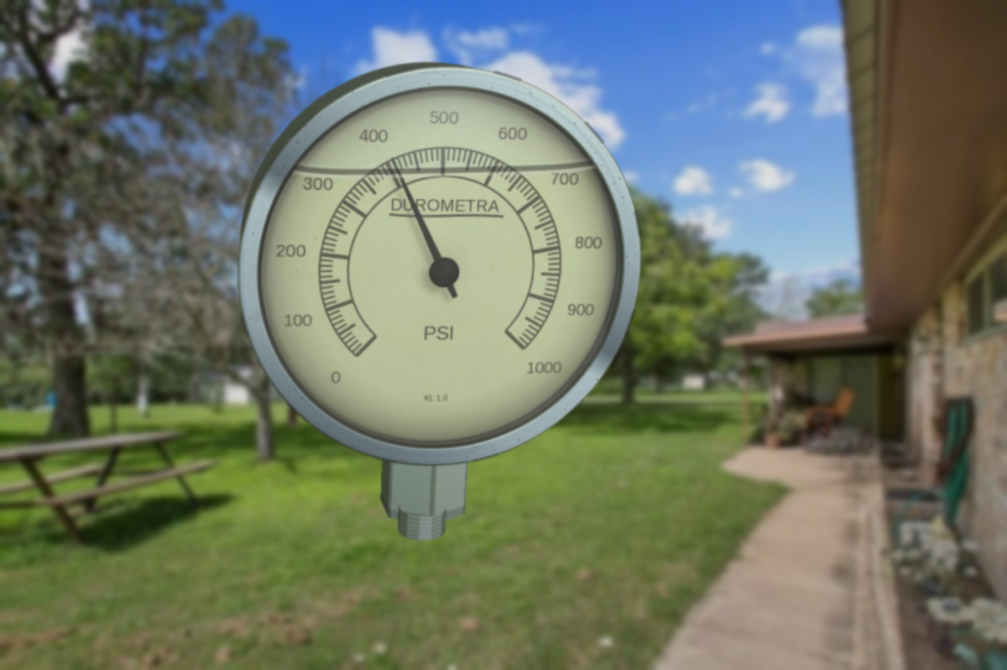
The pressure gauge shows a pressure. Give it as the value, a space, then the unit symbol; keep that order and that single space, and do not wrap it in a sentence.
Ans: 410 psi
